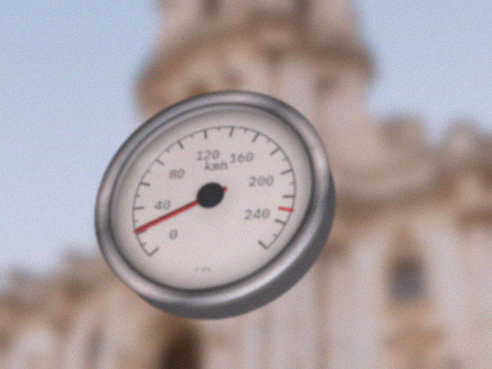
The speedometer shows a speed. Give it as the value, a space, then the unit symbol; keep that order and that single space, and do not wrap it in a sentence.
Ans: 20 km/h
